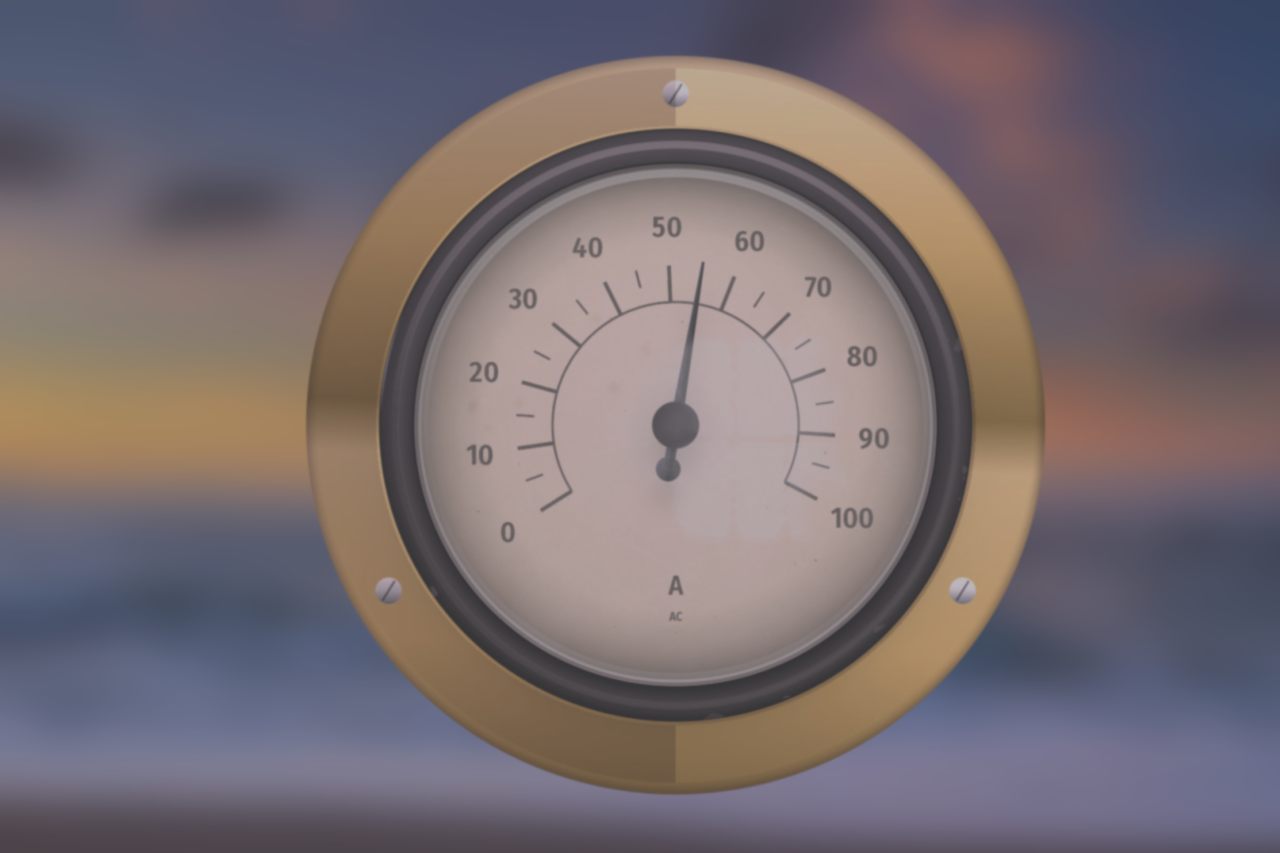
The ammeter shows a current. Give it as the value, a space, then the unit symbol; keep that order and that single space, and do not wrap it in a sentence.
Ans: 55 A
